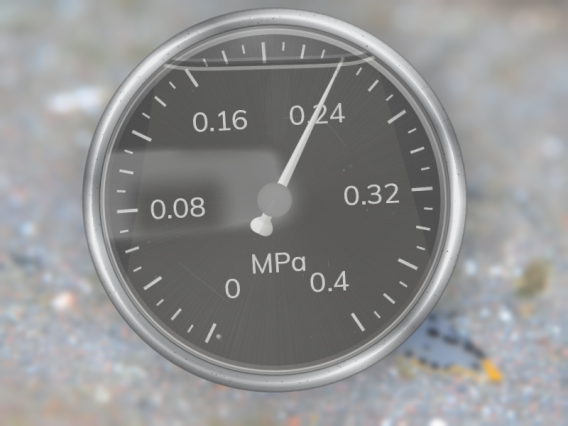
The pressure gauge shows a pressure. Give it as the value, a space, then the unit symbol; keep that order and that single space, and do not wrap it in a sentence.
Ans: 0.24 MPa
